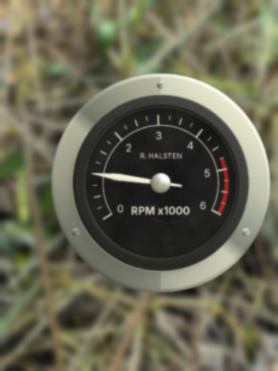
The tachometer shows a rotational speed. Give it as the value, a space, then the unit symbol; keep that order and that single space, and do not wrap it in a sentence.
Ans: 1000 rpm
